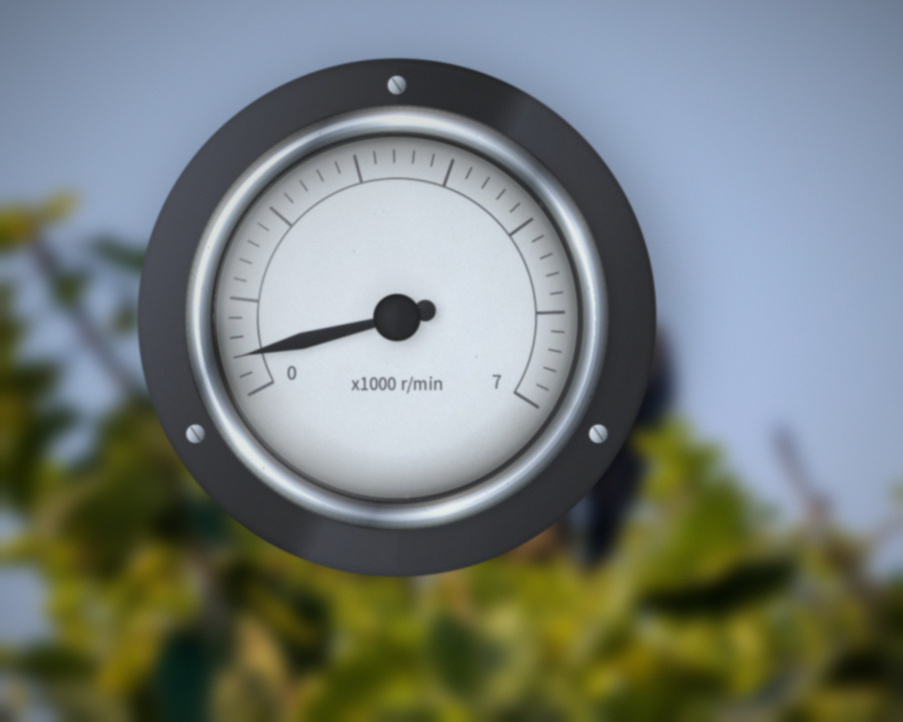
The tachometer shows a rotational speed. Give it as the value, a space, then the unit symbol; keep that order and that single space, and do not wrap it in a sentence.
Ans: 400 rpm
